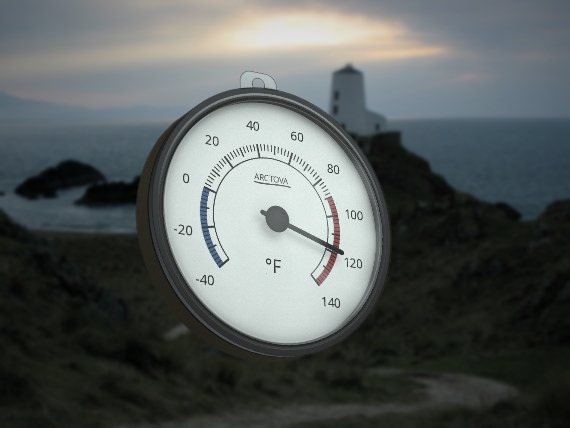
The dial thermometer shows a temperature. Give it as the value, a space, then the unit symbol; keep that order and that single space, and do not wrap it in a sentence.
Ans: 120 °F
